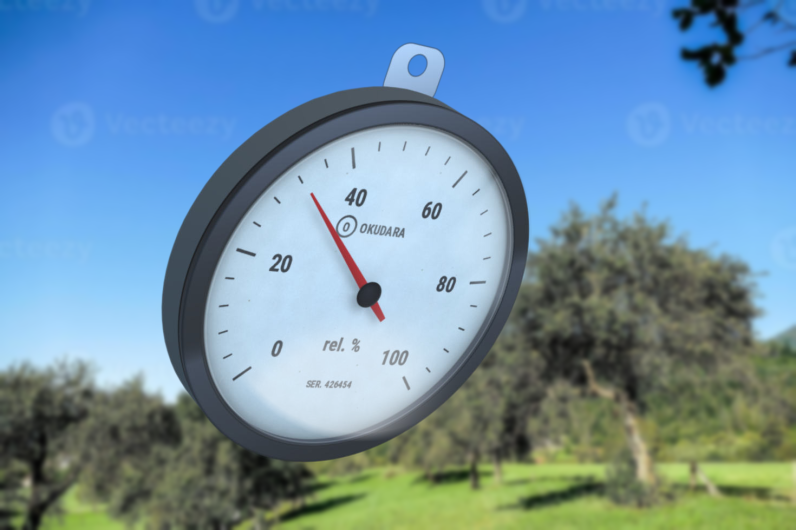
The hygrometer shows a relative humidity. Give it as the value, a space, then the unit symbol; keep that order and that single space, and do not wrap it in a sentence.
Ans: 32 %
